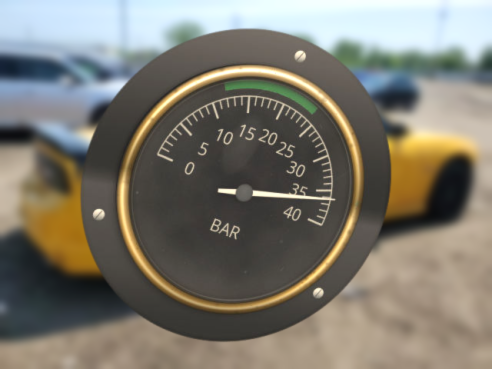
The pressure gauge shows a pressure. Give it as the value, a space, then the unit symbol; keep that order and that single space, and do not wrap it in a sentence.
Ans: 36 bar
